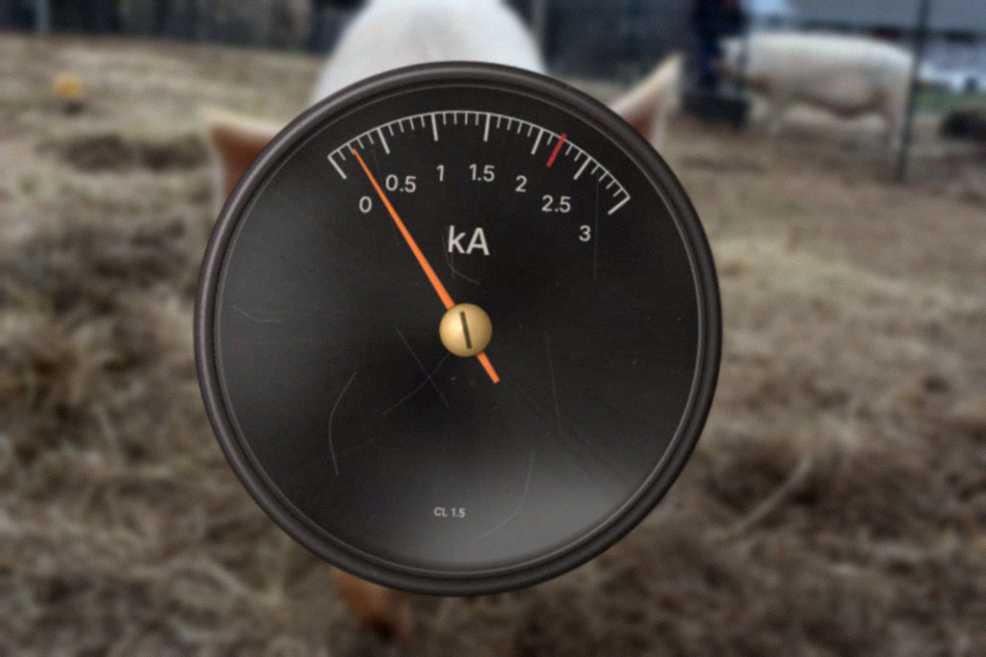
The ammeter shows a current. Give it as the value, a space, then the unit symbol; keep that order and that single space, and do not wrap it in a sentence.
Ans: 0.2 kA
